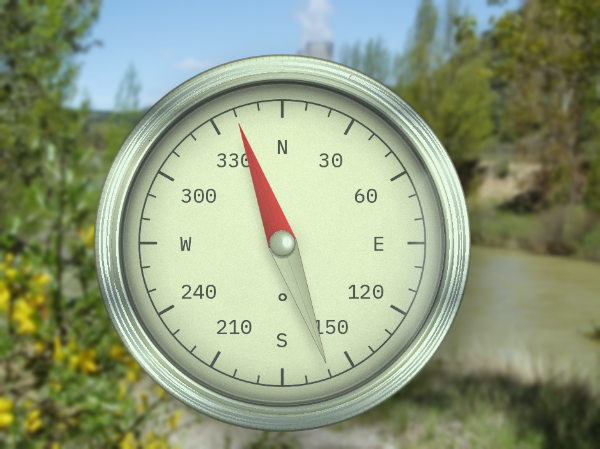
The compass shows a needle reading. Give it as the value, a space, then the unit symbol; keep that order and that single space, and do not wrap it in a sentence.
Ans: 340 °
